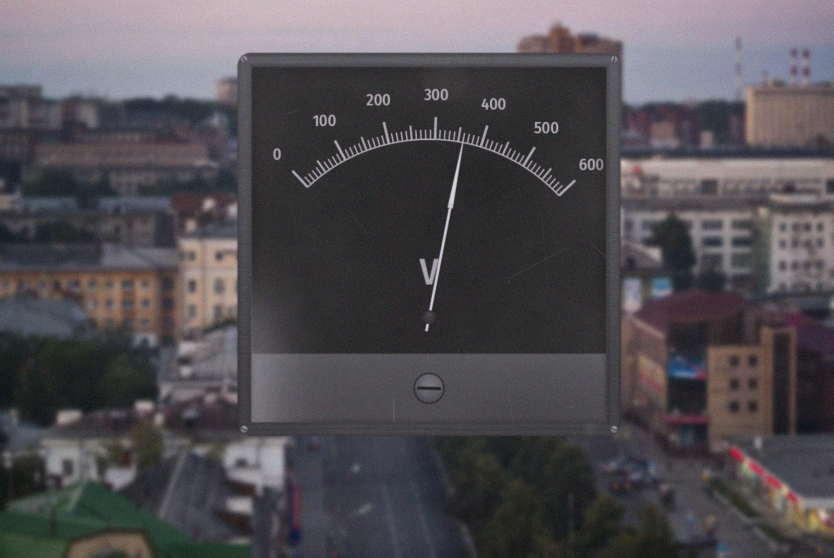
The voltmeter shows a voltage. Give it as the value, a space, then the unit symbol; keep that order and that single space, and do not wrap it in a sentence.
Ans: 360 V
